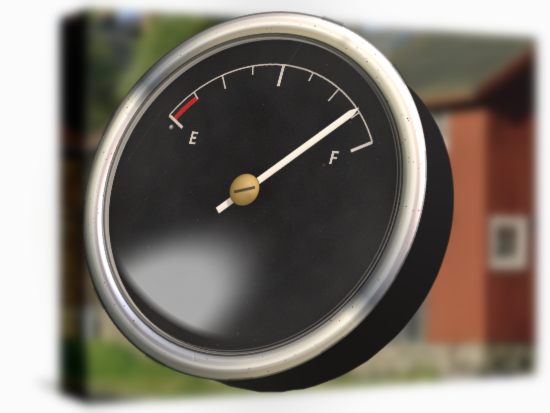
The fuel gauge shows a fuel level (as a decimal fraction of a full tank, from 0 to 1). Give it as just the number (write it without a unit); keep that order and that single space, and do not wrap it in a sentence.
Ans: 0.875
